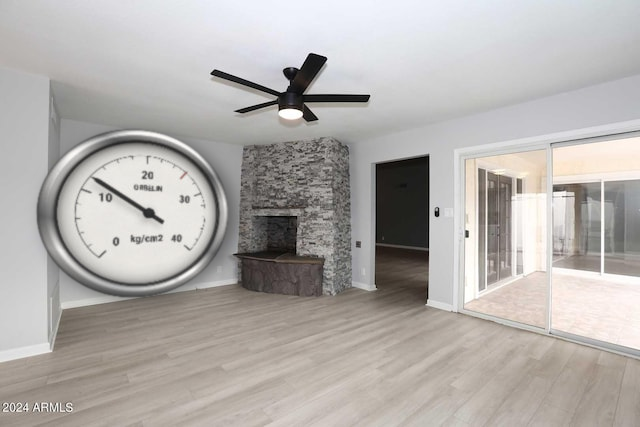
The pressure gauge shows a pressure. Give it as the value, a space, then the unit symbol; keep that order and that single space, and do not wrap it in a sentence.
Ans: 12 kg/cm²
